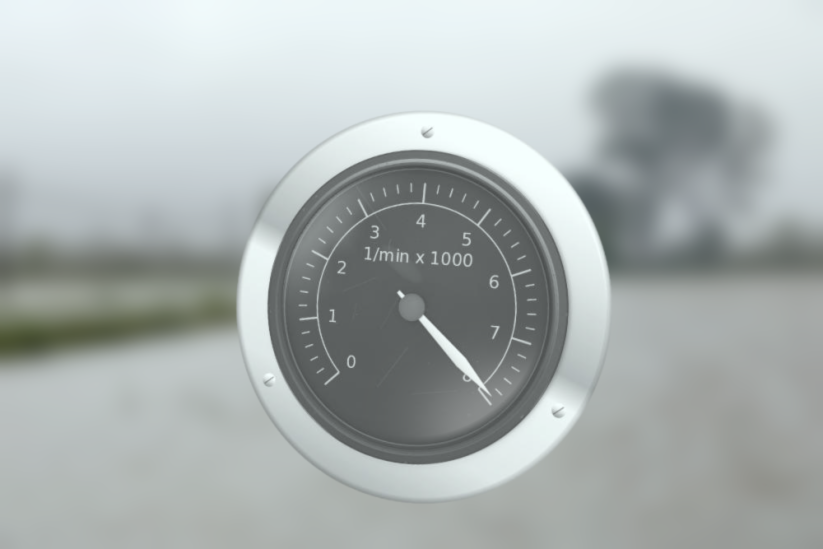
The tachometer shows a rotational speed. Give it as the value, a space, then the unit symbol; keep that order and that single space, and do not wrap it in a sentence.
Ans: 7900 rpm
